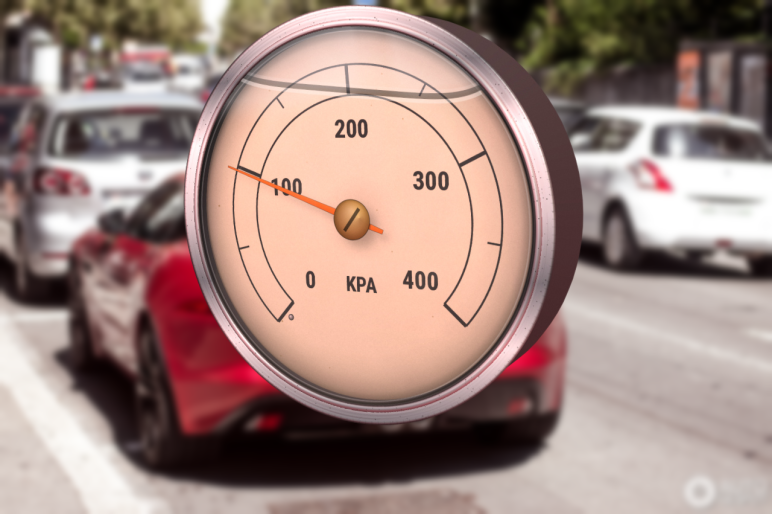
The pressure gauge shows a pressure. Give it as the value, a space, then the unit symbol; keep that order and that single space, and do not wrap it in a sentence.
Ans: 100 kPa
